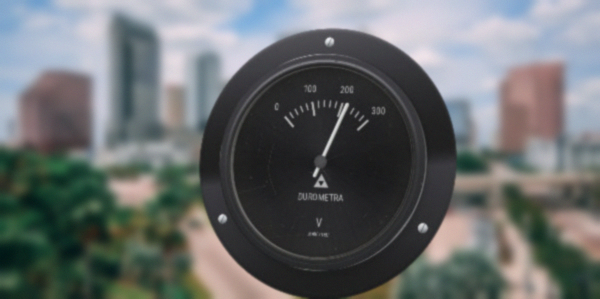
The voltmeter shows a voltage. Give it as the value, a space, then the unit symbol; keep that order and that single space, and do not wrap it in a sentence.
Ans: 220 V
